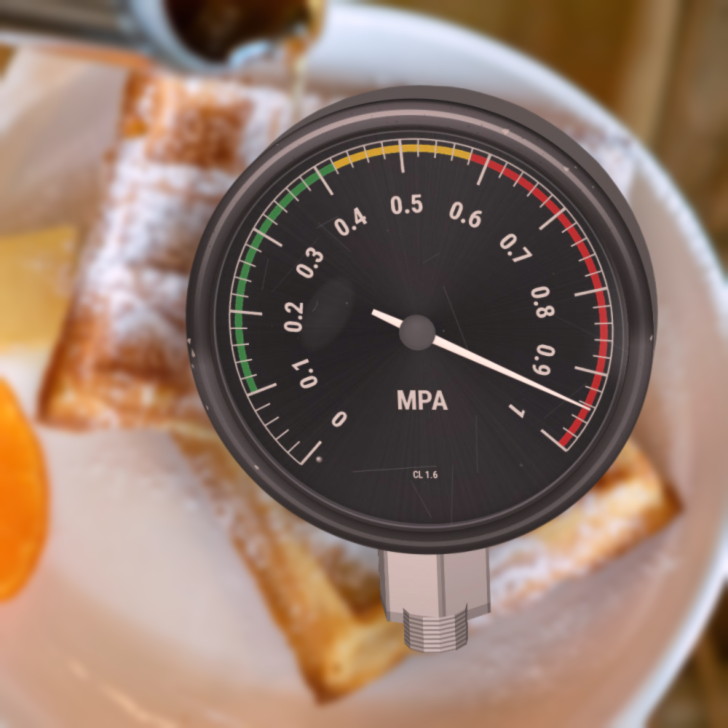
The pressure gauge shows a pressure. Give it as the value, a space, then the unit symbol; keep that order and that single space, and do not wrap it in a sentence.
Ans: 0.94 MPa
